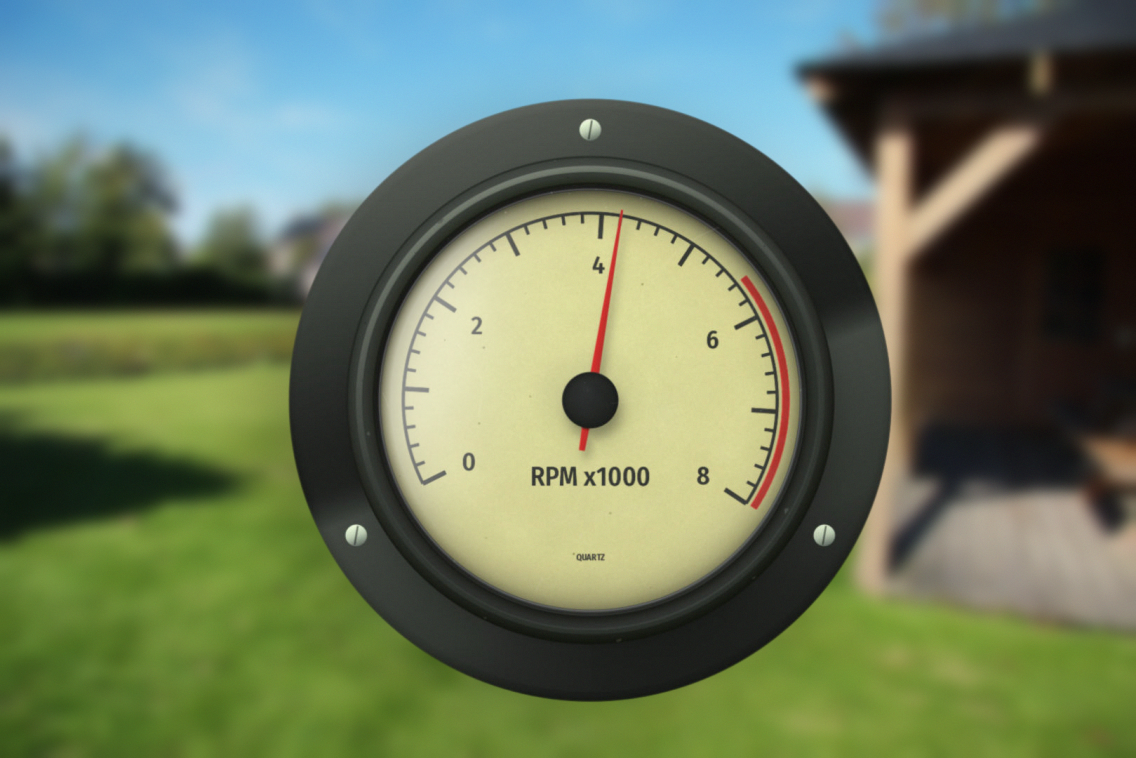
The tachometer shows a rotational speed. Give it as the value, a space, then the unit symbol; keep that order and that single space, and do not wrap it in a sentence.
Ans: 4200 rpm
